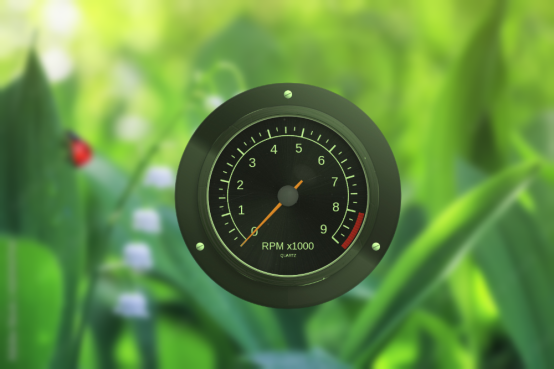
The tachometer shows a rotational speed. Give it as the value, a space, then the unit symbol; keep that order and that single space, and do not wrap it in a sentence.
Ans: 0 rpm
